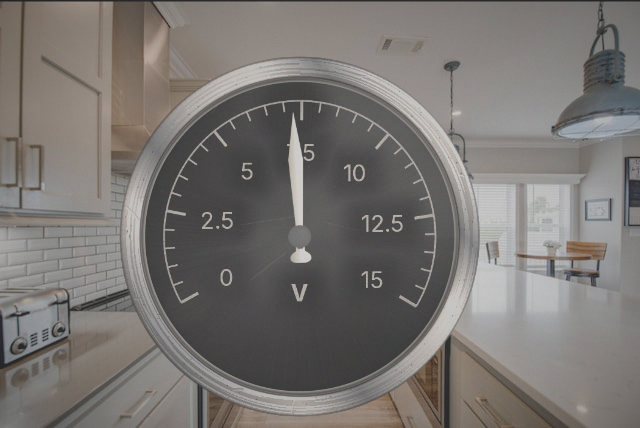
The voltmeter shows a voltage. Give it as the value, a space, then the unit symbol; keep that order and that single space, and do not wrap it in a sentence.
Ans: 7.25 V
